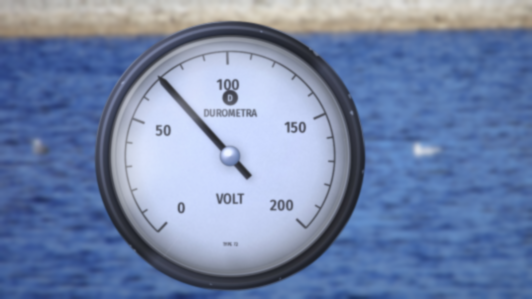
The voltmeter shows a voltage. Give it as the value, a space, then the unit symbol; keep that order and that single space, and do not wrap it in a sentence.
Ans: 70 V
